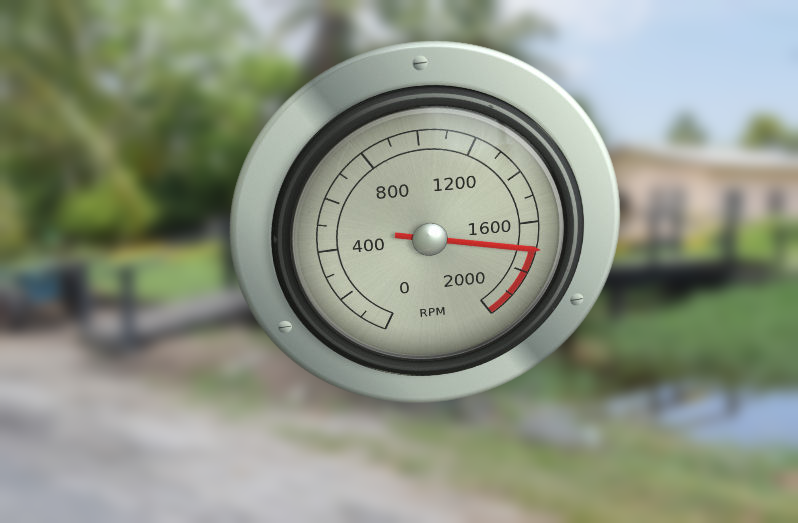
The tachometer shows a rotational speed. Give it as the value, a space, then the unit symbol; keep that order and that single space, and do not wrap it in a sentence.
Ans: 1700 rpm
